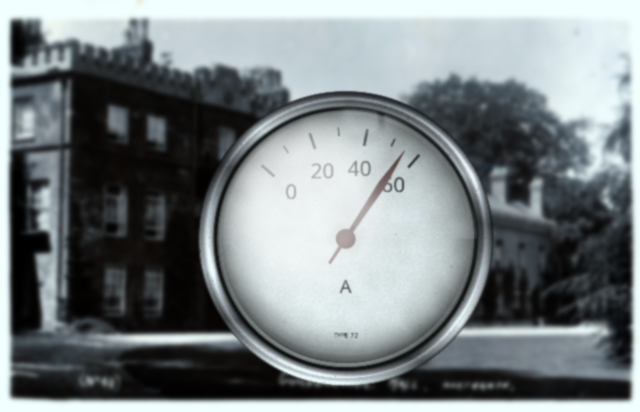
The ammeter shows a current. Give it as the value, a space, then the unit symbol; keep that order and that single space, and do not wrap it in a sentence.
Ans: 55 A
